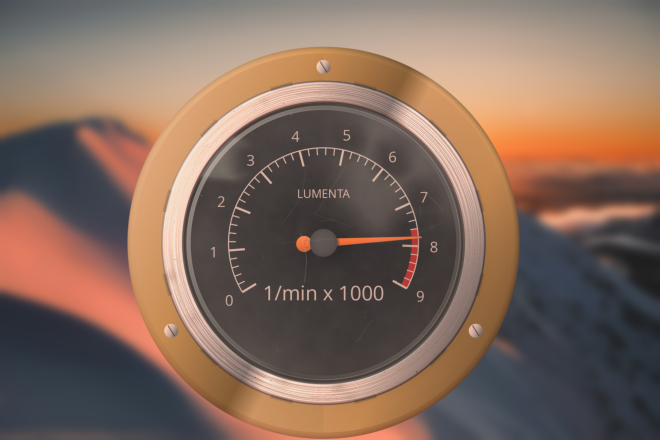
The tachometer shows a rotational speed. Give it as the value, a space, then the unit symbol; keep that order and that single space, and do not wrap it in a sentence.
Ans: 7800 rpm
